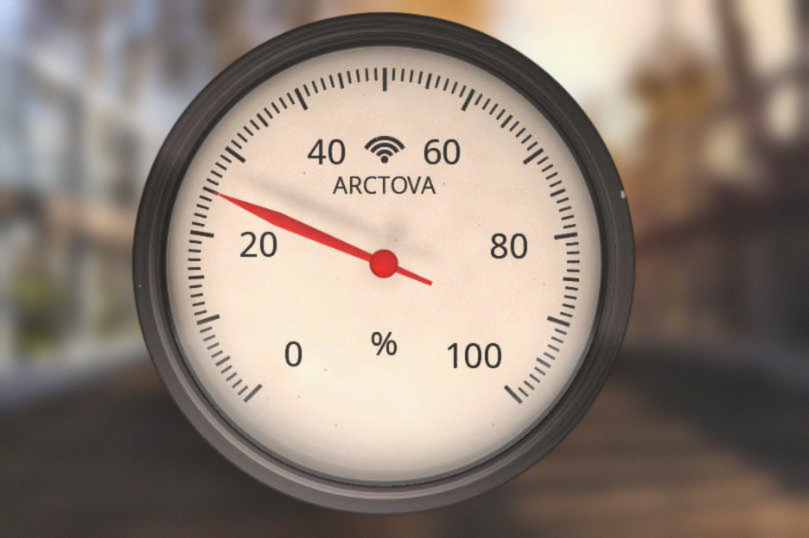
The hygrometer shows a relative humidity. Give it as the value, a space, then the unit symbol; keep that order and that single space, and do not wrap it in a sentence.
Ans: 25 %
